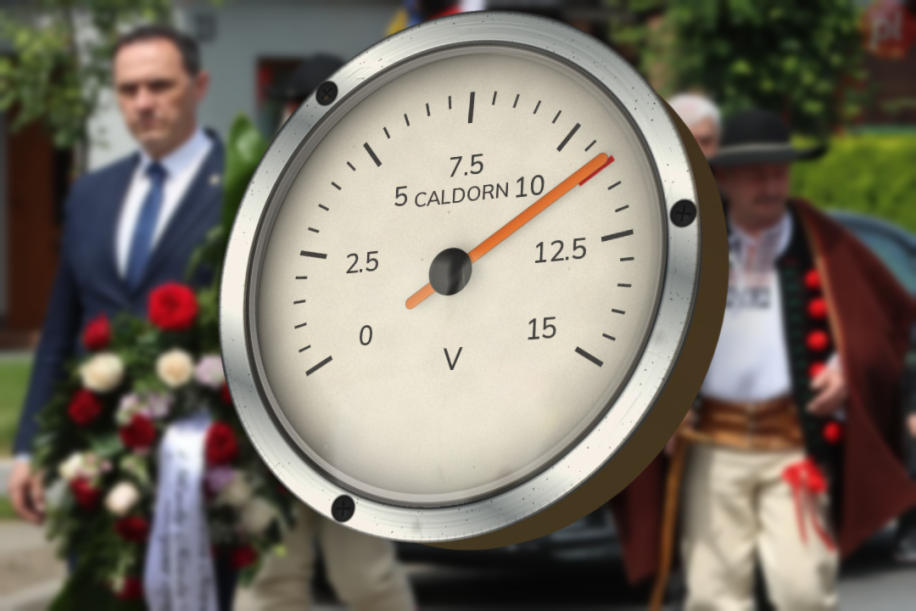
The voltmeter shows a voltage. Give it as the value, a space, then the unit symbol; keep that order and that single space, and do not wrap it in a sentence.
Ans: 11 V
